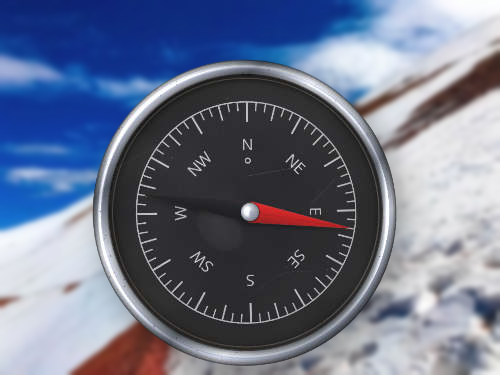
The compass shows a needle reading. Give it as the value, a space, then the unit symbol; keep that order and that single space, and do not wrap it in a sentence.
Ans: 100 °
